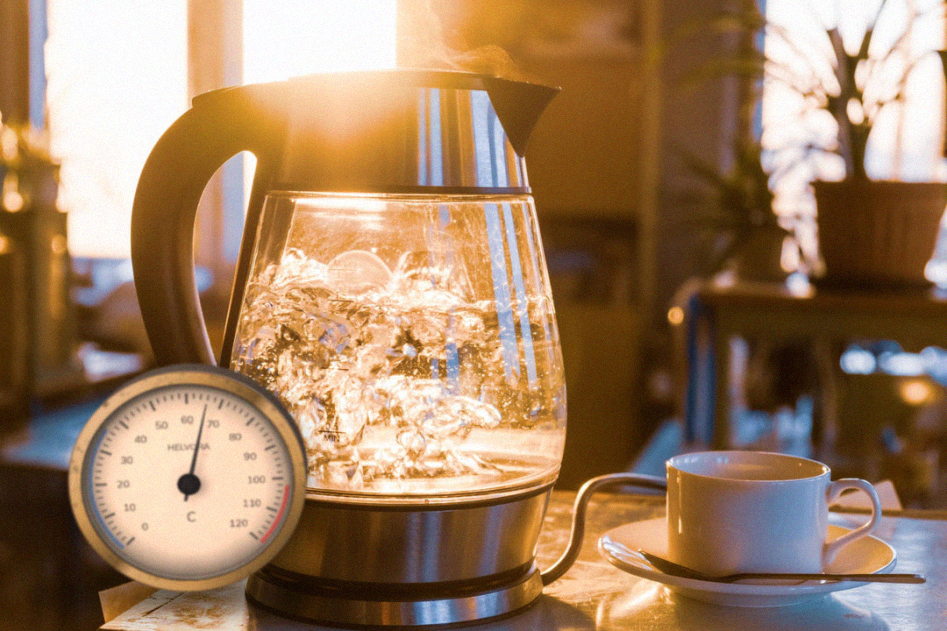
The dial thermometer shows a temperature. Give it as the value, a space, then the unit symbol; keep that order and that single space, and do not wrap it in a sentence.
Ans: 66 °C
